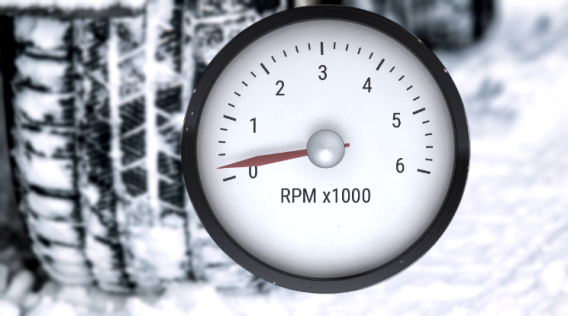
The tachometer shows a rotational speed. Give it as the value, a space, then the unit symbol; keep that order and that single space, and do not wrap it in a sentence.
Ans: 200 rpm
